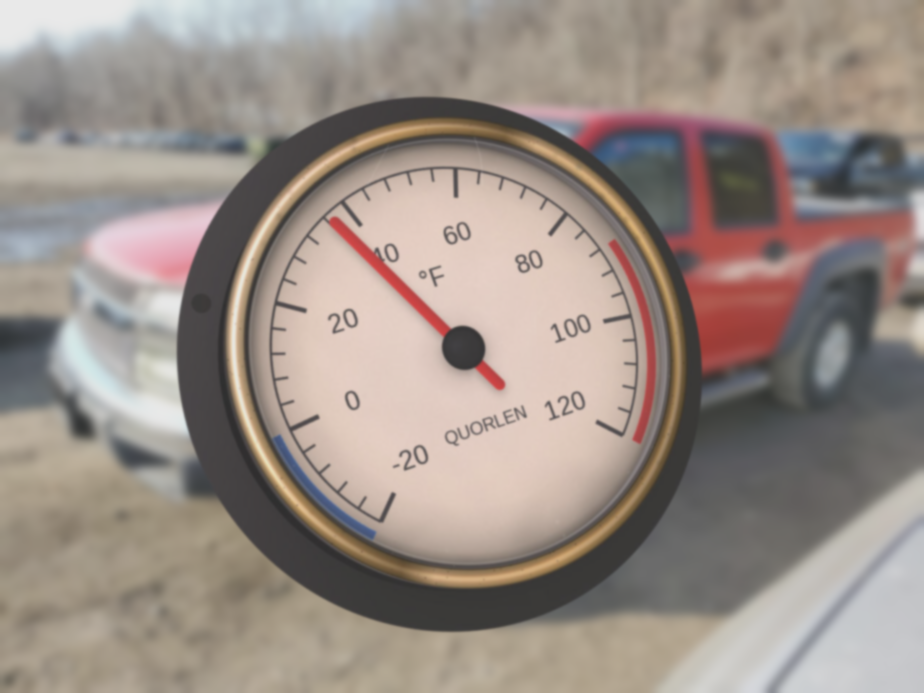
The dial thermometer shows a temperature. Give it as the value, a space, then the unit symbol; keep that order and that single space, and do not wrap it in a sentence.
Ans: 36 °F
